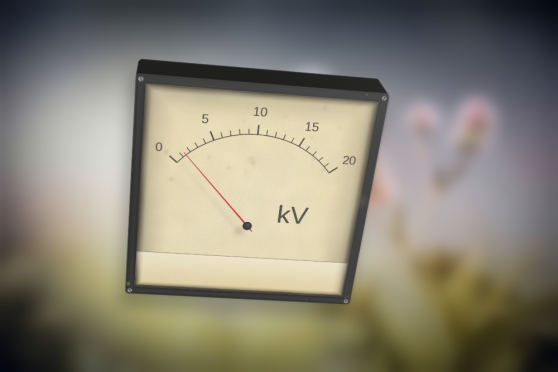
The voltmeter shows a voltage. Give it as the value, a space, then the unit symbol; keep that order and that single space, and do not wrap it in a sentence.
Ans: 1.5 kV
